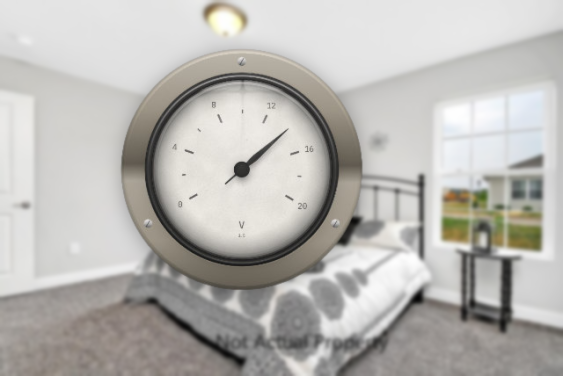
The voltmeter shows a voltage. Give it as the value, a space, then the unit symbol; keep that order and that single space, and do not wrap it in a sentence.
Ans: 14 V
